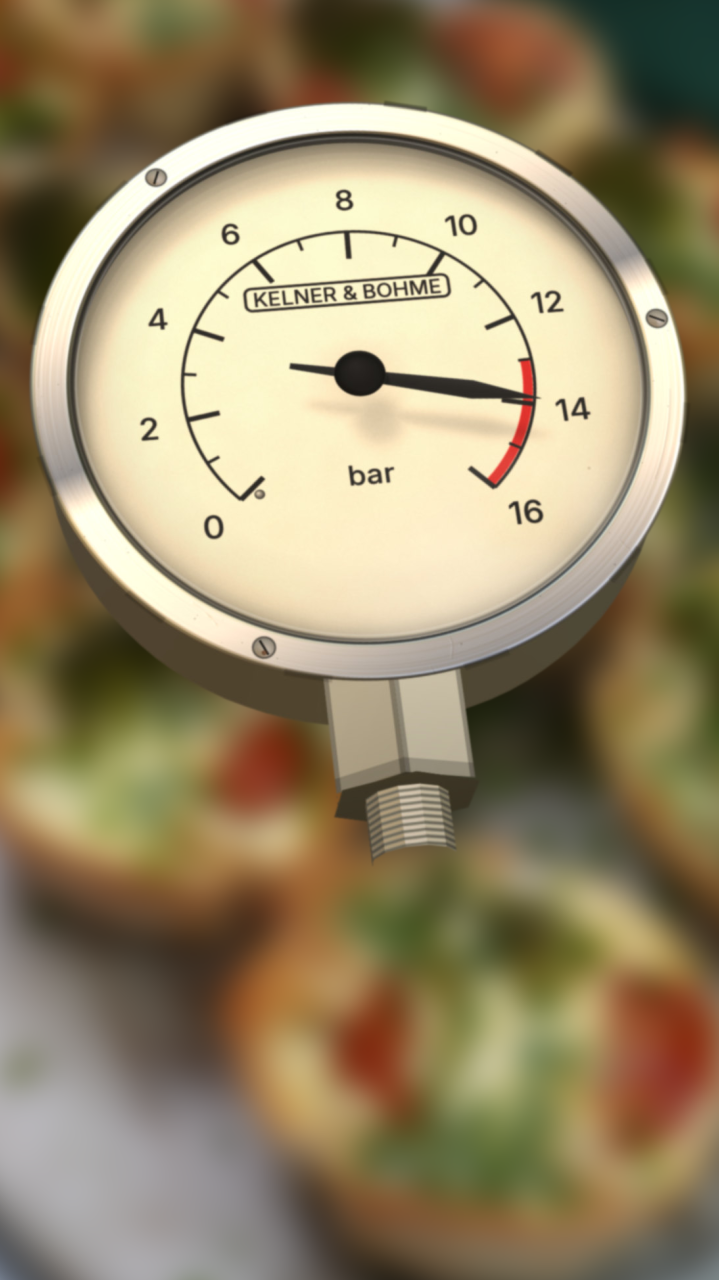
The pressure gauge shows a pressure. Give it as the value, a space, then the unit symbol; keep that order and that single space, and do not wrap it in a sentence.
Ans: 14 bar
